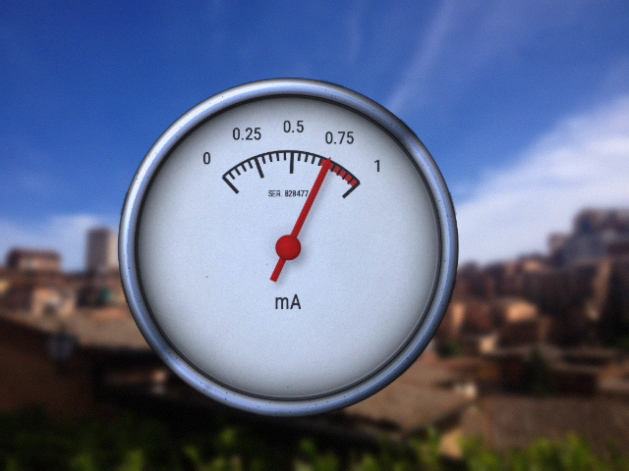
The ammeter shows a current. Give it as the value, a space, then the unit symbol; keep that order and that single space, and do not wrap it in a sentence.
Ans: 0.75 mA
